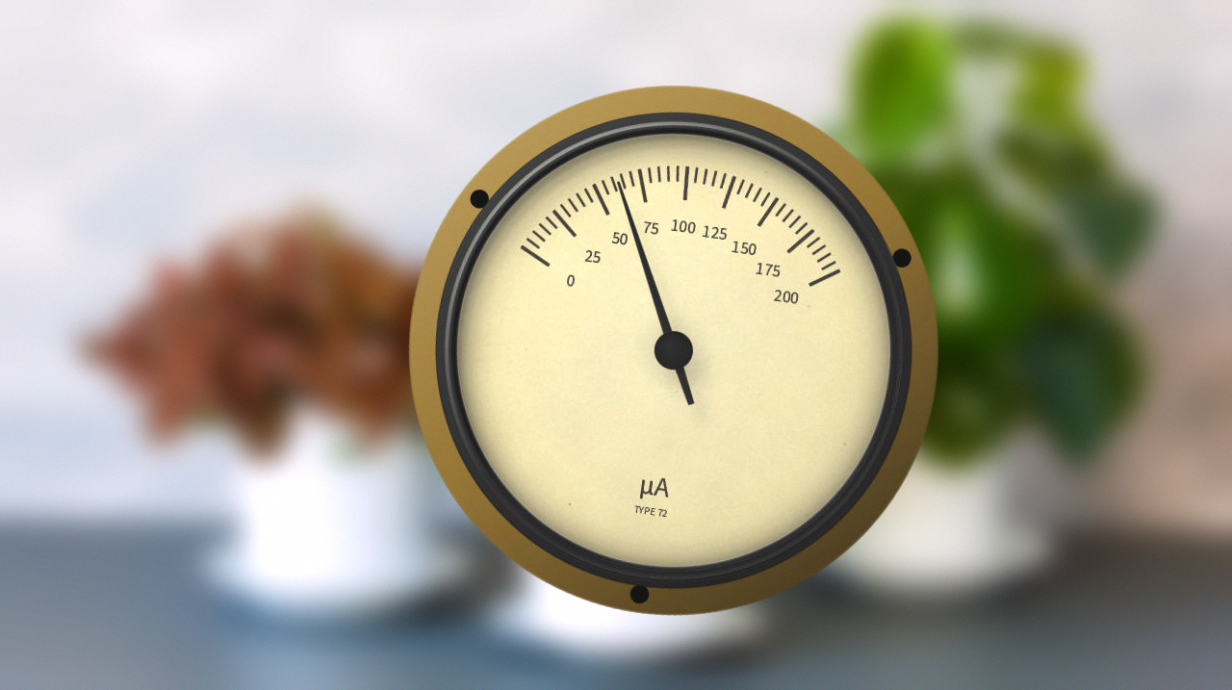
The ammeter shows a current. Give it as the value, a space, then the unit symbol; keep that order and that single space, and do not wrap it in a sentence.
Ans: 62.5 µA
